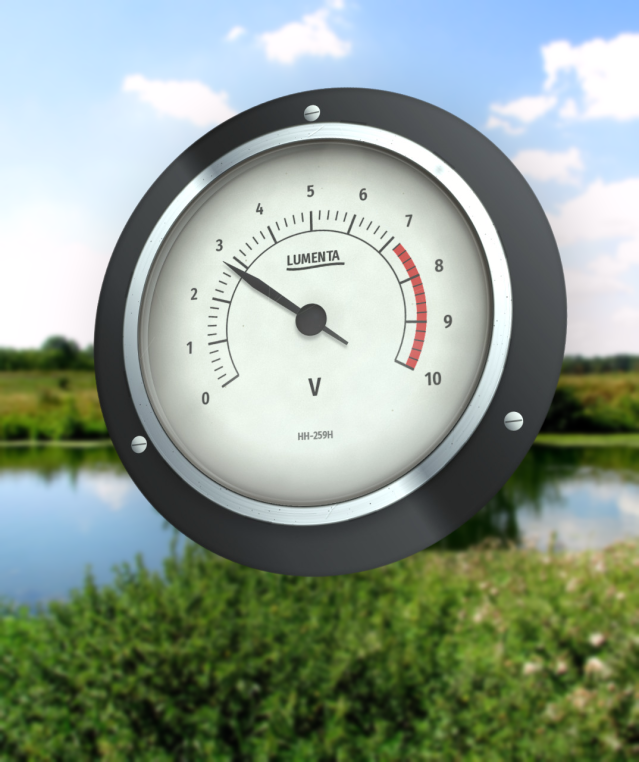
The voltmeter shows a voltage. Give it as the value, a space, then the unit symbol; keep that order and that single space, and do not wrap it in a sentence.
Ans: 2.8 V
